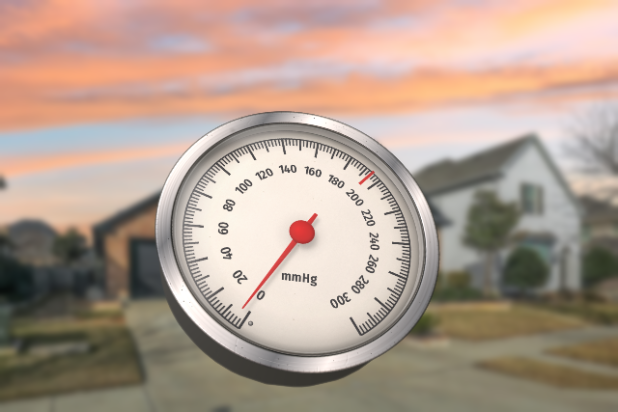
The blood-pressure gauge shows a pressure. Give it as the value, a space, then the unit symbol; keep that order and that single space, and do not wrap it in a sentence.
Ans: 4 mmHg
